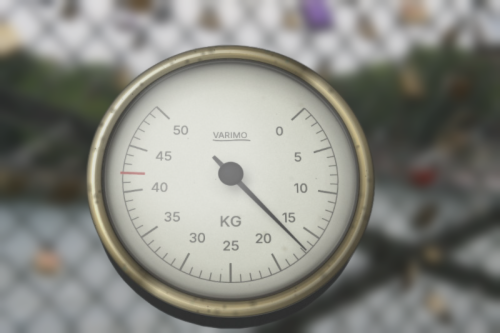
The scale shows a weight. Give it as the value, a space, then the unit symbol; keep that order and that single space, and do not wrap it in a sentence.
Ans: 17 kg
